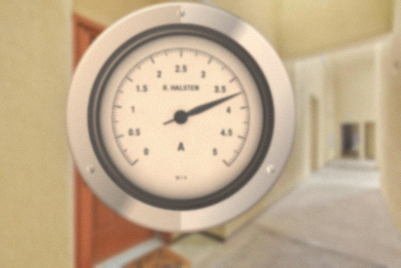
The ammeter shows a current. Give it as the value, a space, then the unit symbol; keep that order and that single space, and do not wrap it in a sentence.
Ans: 3.75 A
